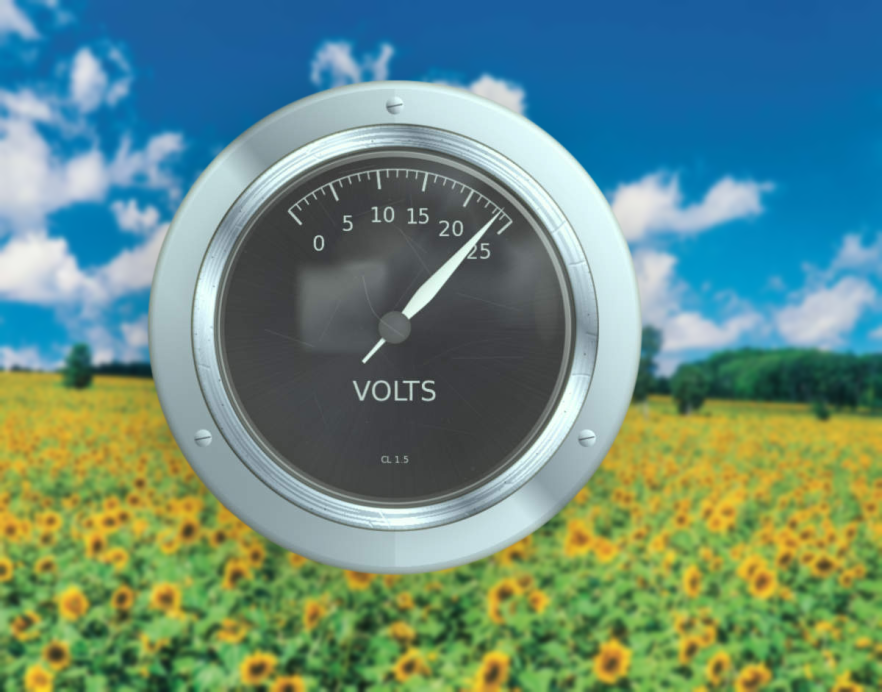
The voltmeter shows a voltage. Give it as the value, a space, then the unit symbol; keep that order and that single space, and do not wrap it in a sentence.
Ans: 23.5 V
